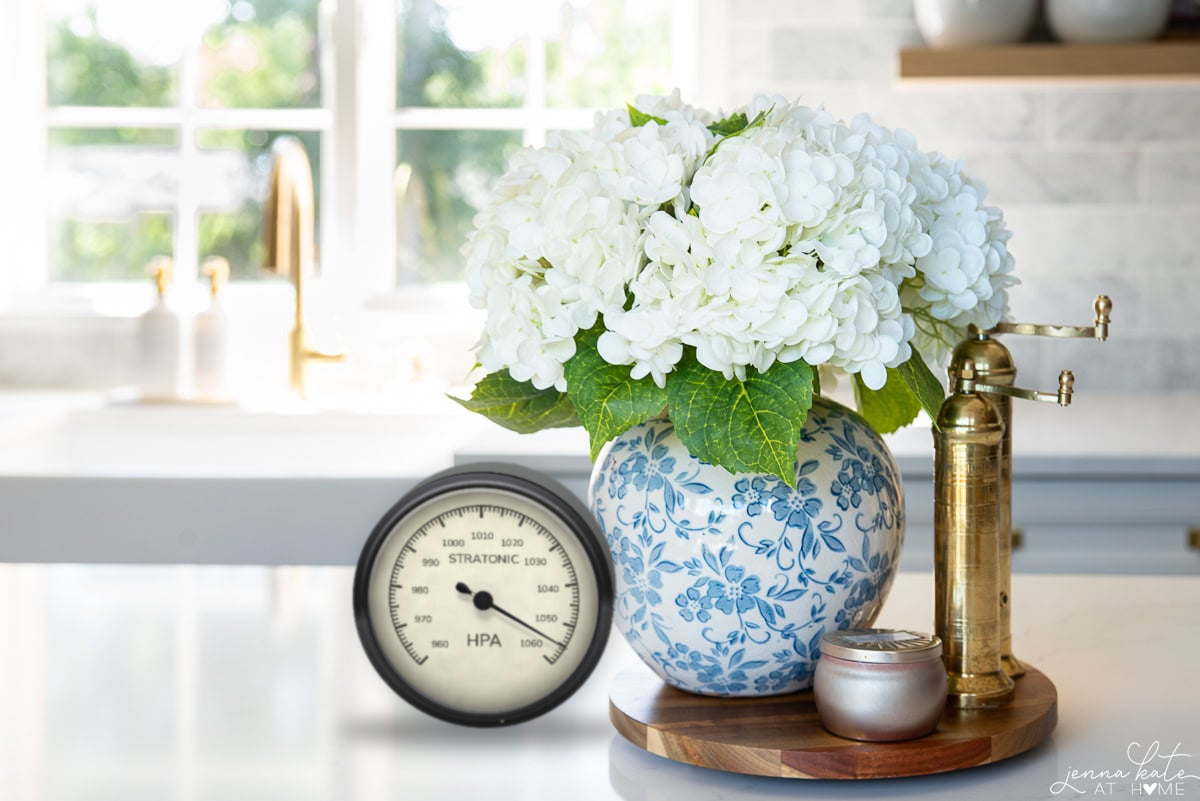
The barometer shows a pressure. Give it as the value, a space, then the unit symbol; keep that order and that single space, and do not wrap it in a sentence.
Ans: 1055 hPa
